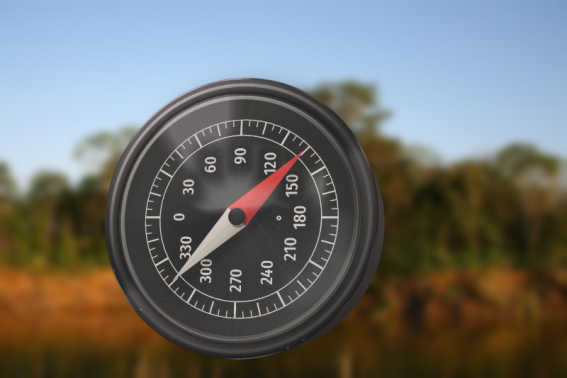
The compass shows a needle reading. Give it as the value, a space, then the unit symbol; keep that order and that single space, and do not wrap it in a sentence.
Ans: 135 °
